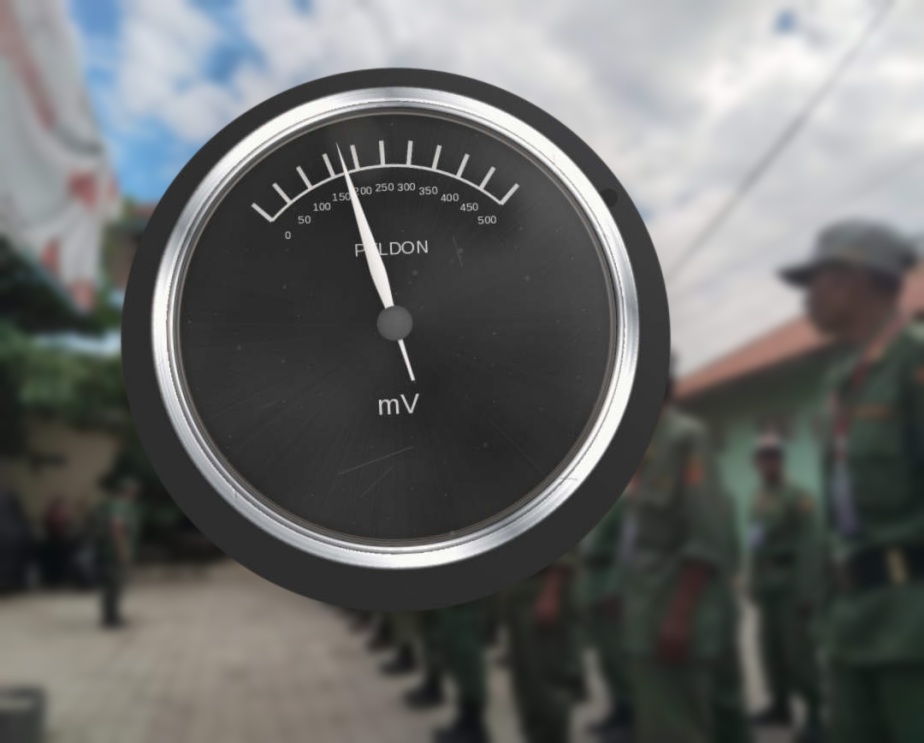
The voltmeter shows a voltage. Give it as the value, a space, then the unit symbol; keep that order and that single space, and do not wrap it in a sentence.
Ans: 175 mV
